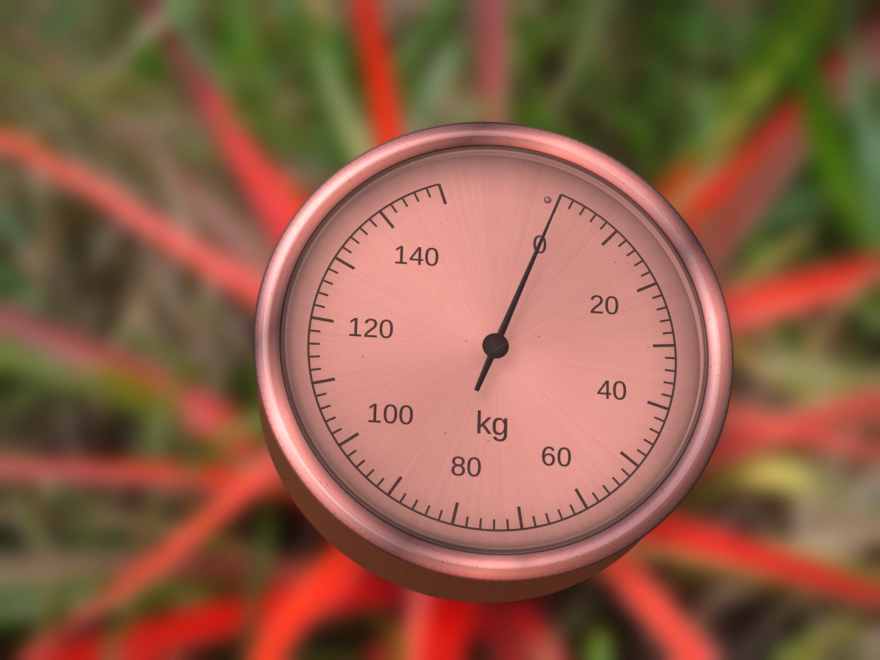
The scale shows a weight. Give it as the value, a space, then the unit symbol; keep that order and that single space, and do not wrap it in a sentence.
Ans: 0 kg
